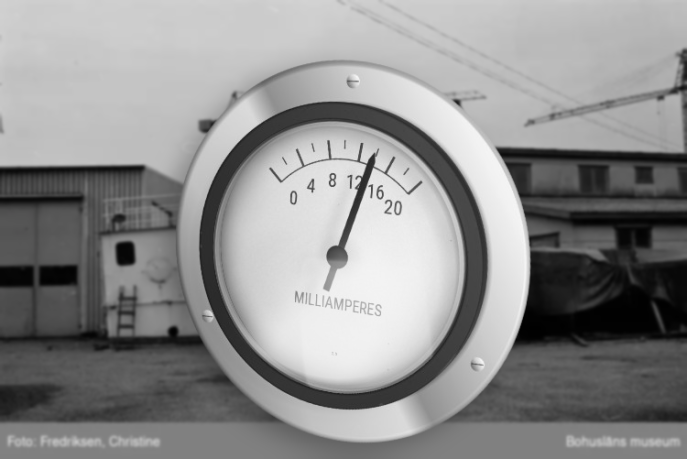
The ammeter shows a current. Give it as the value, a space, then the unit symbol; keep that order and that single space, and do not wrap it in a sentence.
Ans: 14 mA
